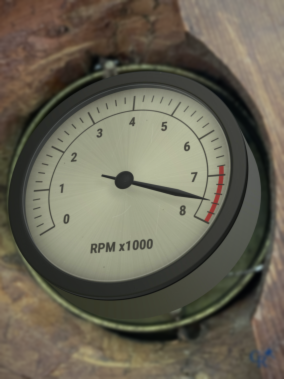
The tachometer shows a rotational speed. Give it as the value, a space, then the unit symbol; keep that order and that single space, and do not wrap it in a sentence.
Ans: 7600 rpm
